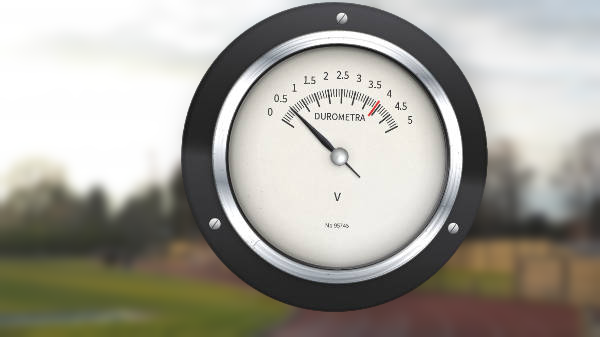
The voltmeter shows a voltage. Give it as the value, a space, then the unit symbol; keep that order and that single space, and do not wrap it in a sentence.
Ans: 0.5 V
